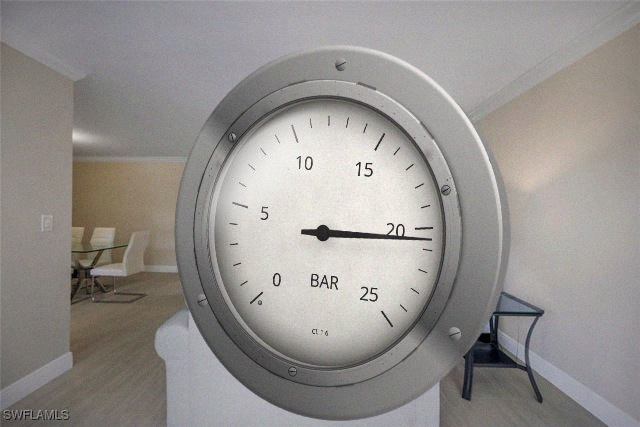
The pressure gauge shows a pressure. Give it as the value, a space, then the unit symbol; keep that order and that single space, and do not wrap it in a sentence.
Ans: 20.5 bar
